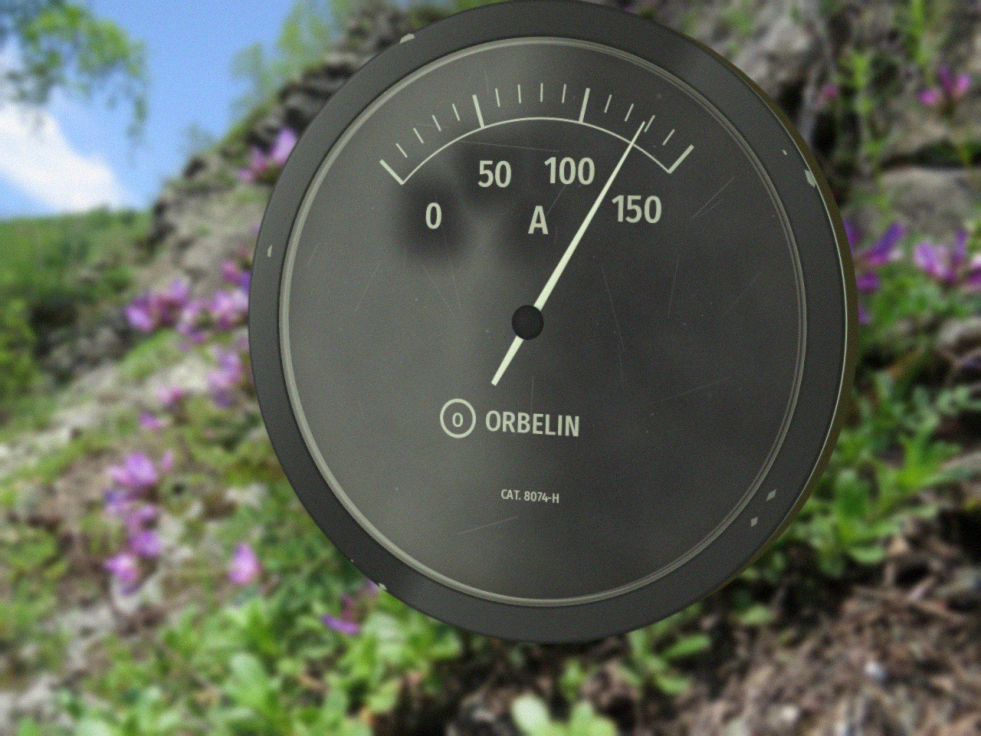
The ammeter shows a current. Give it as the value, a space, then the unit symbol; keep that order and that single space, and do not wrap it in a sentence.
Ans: 130 A
